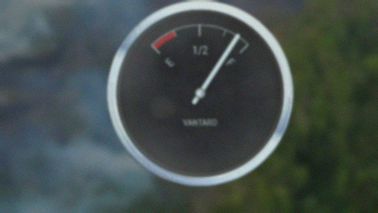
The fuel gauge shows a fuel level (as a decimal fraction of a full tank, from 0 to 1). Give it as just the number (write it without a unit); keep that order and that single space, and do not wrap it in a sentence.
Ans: 0.875
